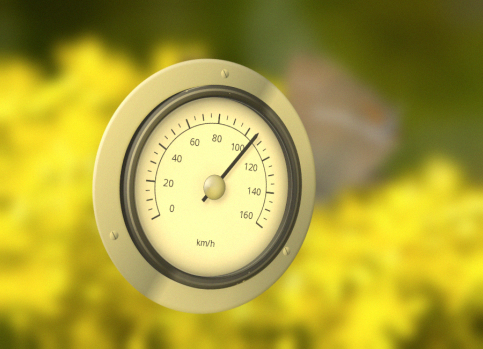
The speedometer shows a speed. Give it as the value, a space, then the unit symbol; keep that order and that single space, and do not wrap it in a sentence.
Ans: 105 km/h
